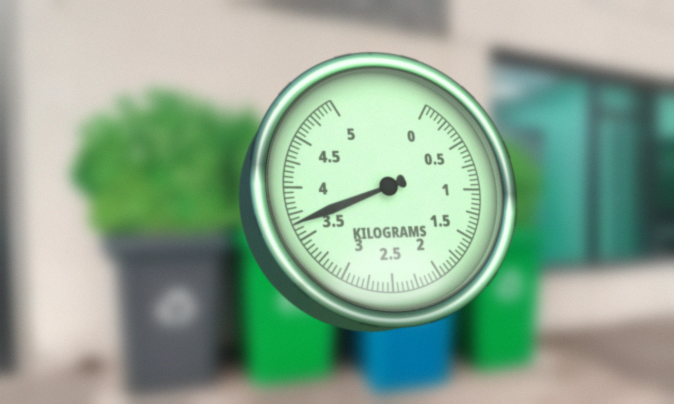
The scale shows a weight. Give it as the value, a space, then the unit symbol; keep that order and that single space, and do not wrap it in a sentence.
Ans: 3.65 kg
